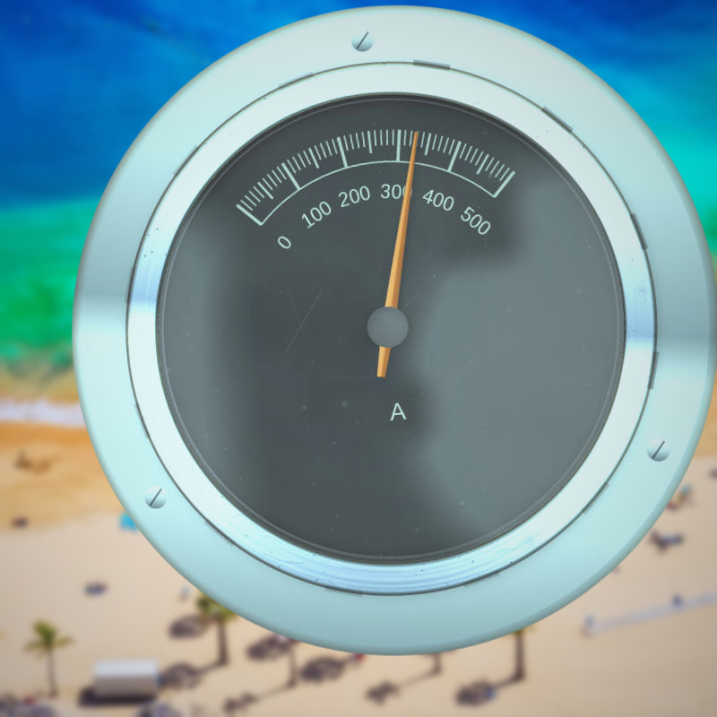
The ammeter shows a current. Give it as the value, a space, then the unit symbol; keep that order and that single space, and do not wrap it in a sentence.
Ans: 330 A
